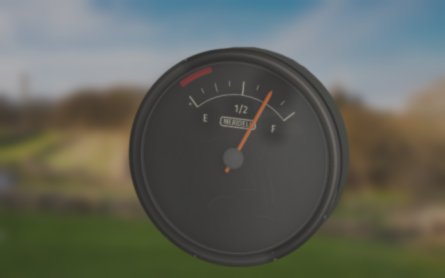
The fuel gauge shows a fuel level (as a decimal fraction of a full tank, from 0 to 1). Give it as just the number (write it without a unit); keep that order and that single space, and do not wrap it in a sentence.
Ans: 0.75
